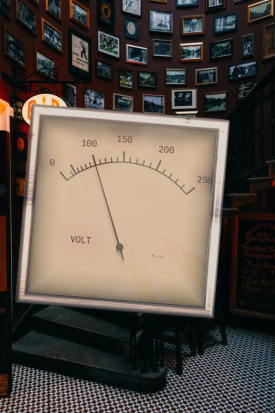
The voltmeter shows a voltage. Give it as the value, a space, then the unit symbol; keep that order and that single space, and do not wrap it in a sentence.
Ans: 100 V
